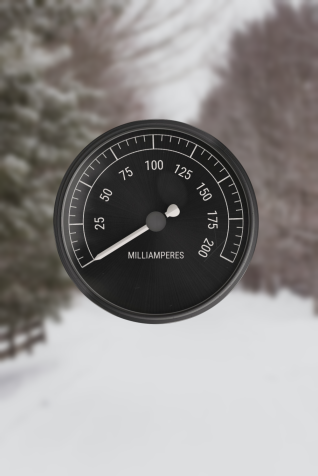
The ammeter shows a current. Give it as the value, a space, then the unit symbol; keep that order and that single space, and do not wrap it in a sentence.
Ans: 0 mA
